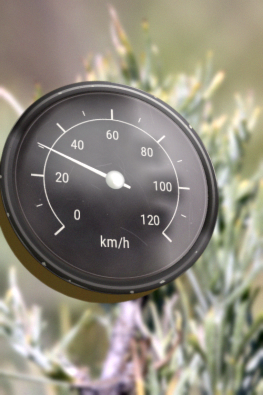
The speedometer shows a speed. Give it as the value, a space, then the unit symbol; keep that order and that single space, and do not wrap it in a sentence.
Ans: 30 km/h
